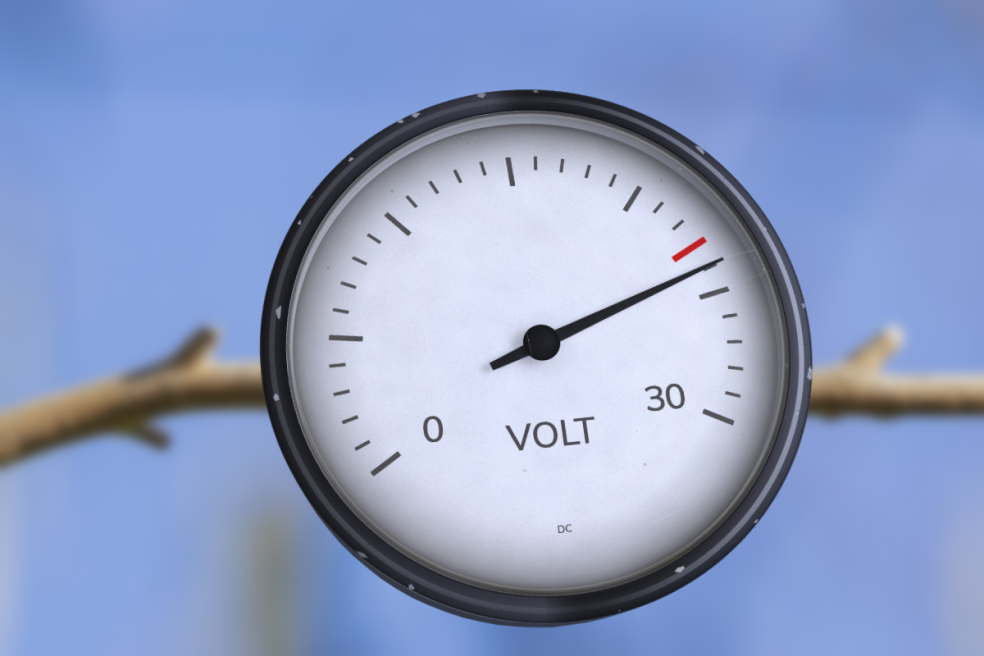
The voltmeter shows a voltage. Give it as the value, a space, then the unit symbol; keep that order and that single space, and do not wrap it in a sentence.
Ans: 24 V
